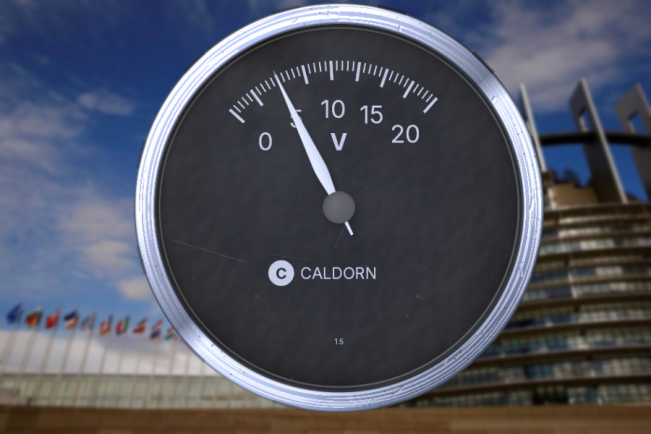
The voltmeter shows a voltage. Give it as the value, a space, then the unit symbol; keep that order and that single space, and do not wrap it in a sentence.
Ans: 5 V
